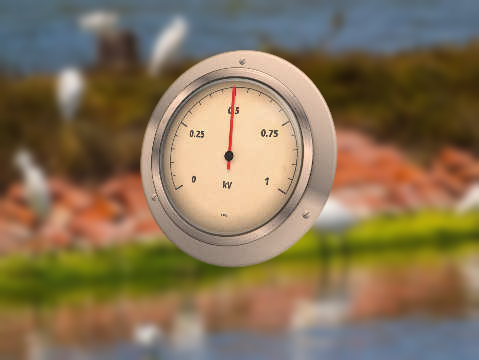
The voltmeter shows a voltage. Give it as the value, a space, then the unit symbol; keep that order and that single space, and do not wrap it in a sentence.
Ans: 0.5 kV
